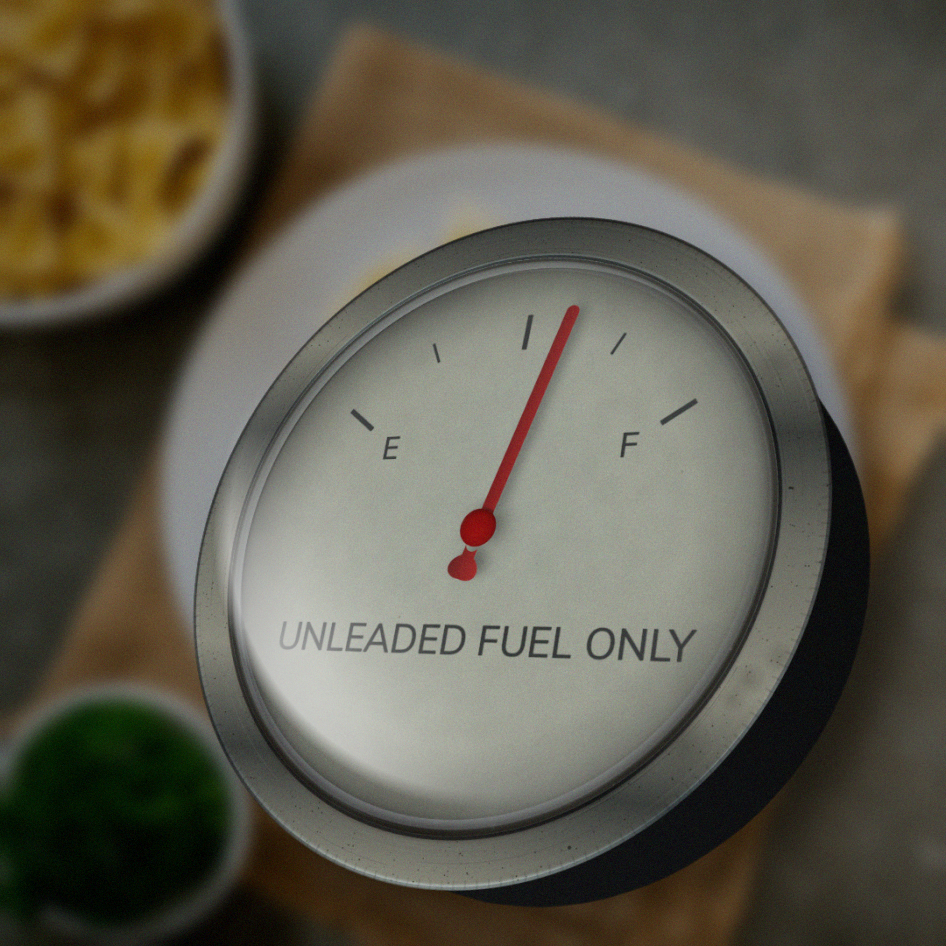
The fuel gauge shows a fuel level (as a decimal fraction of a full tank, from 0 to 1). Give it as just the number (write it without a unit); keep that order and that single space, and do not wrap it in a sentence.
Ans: 0.625
